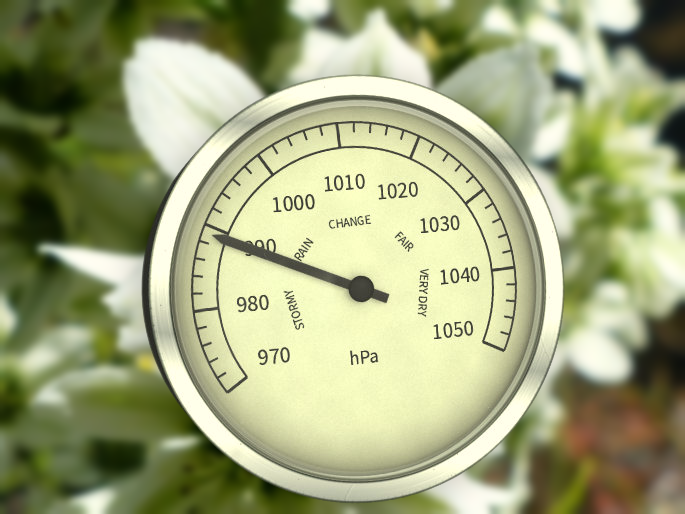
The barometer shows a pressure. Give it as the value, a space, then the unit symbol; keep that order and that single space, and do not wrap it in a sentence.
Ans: 989 hPa
